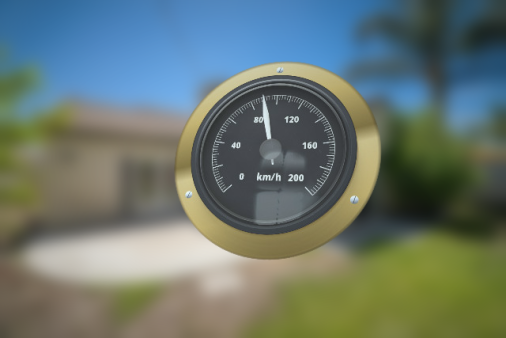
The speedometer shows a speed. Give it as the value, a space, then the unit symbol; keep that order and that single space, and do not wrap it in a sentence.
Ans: 90 km/h
